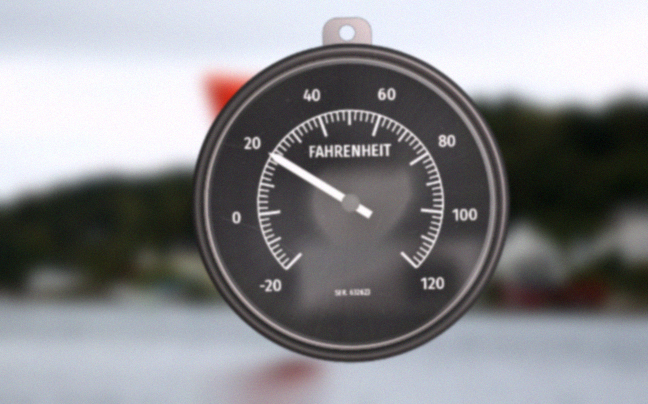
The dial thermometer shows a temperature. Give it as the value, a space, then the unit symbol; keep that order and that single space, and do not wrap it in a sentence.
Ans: 20 °F
